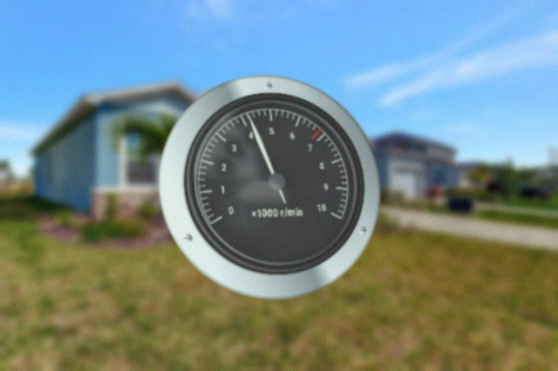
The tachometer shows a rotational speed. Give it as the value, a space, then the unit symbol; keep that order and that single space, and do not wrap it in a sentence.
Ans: 4200 rpm
